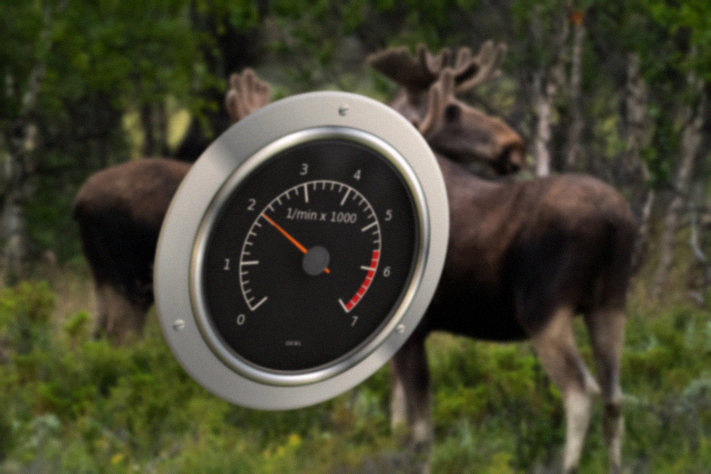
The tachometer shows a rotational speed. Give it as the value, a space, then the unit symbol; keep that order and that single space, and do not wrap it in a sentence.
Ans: 2000 rpm
